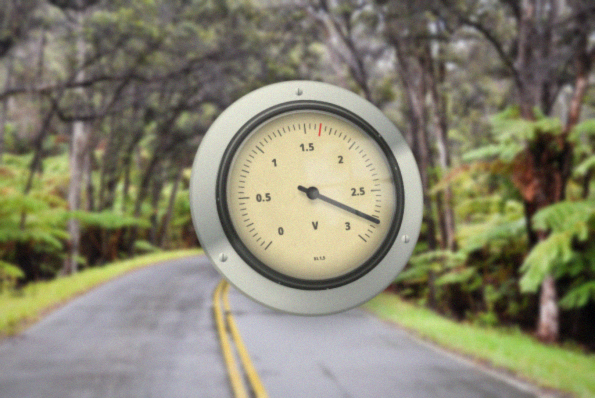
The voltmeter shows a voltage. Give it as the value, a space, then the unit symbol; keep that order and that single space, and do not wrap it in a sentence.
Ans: 2.8 V
